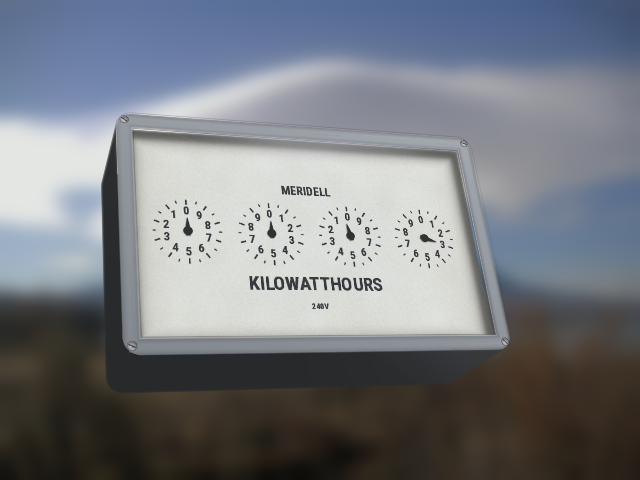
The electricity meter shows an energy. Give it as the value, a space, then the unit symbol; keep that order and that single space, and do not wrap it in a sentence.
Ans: 3 kWh
